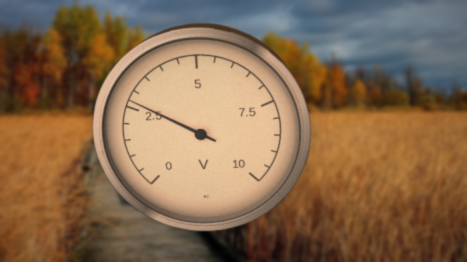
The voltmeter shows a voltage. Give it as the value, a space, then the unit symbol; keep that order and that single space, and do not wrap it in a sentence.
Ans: 2.75 V
